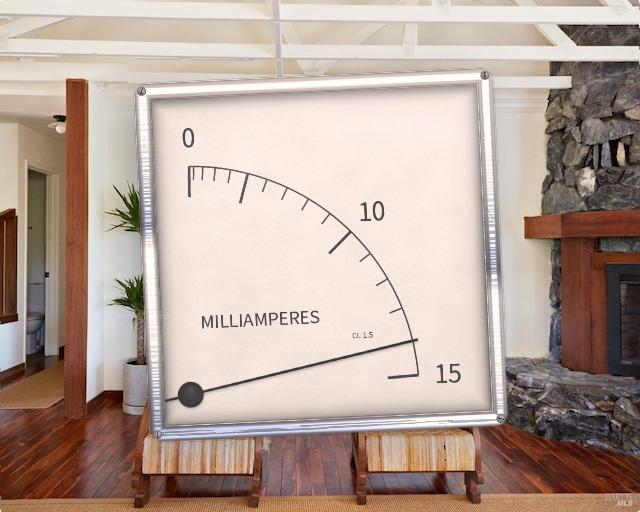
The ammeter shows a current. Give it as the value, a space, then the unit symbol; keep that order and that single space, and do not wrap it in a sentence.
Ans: 14 mA
